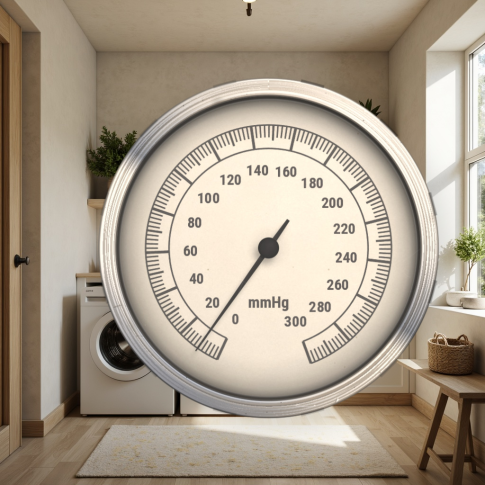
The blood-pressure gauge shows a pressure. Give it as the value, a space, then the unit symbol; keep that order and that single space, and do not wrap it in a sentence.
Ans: 10 mmHg
